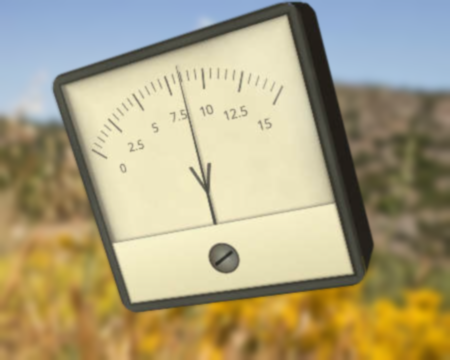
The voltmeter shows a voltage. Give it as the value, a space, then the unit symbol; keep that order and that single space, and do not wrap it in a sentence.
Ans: 8.5 V
